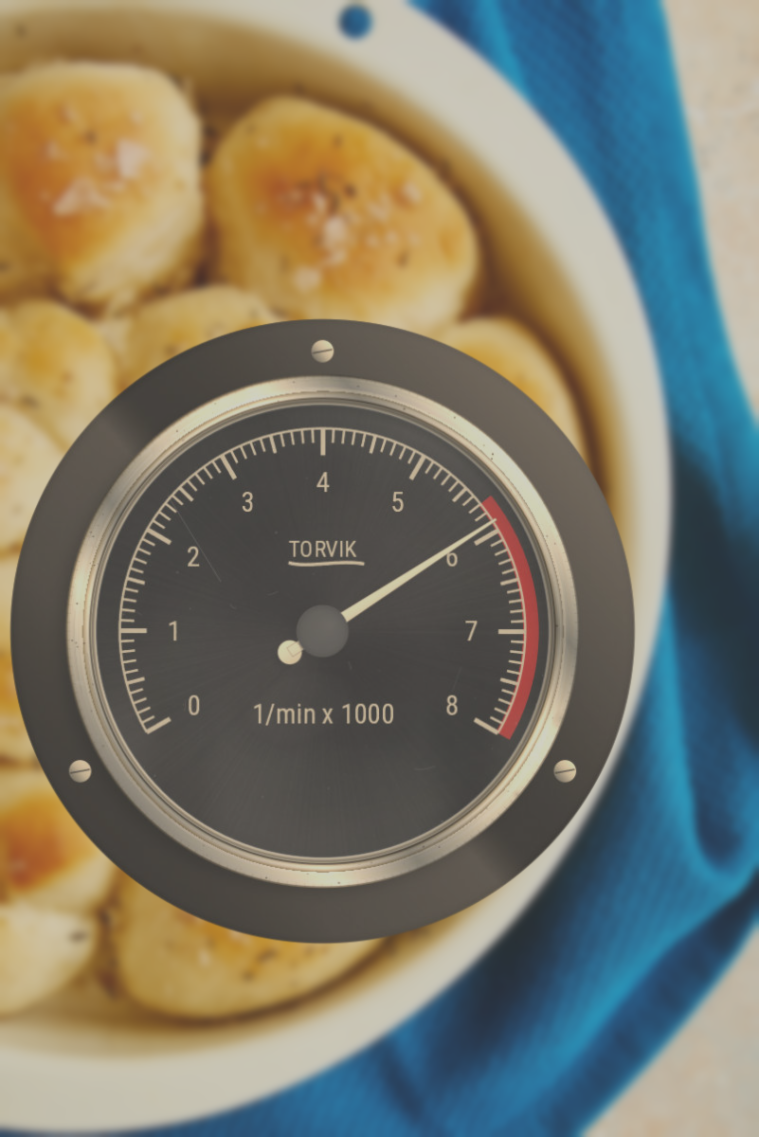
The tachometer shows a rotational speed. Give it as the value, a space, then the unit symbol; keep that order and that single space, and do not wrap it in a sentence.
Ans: 5900 rpm
